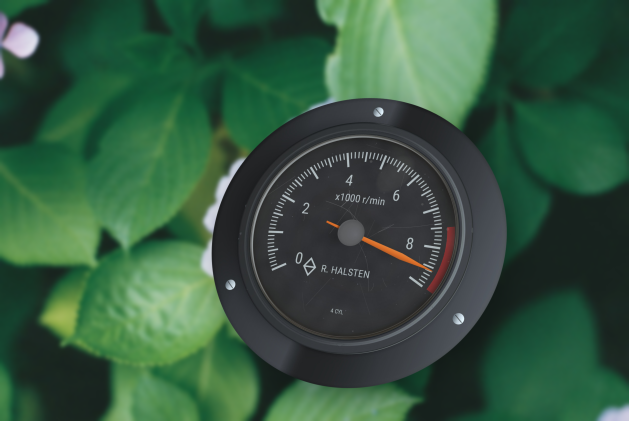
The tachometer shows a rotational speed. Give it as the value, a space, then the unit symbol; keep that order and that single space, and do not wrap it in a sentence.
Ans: 8600 rpm
